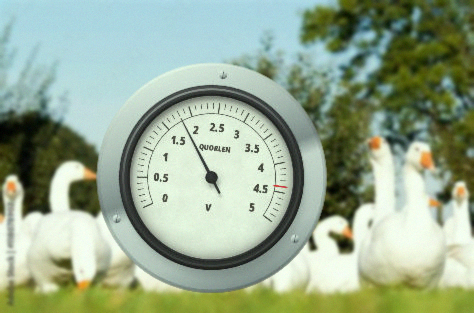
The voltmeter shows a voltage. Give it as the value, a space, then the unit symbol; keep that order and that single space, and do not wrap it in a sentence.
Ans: 1.8 V
